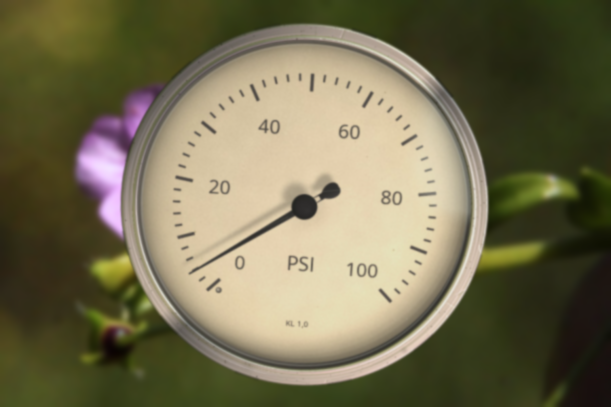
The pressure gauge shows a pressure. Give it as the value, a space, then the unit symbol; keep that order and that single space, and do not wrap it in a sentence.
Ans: 4 psi
